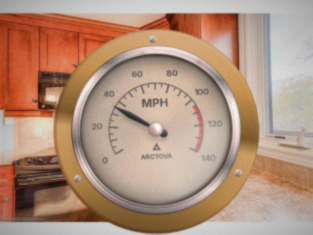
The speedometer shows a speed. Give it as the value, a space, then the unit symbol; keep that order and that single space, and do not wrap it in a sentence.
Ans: 35 mph
